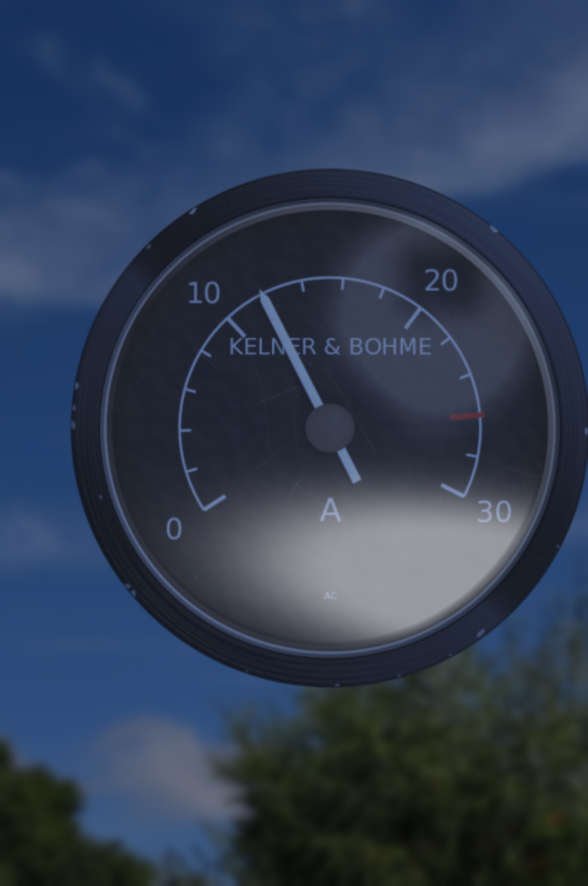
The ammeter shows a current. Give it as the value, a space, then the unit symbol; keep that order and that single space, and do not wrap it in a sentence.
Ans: 12 A
